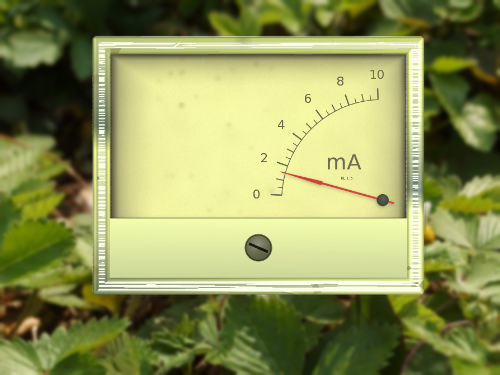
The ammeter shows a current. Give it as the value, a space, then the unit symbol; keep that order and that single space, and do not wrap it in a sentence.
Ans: 1.5 mA
